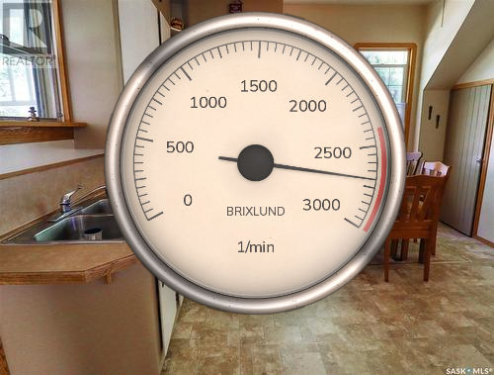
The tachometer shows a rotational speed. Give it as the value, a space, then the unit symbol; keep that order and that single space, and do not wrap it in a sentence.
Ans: 2700 rpm
